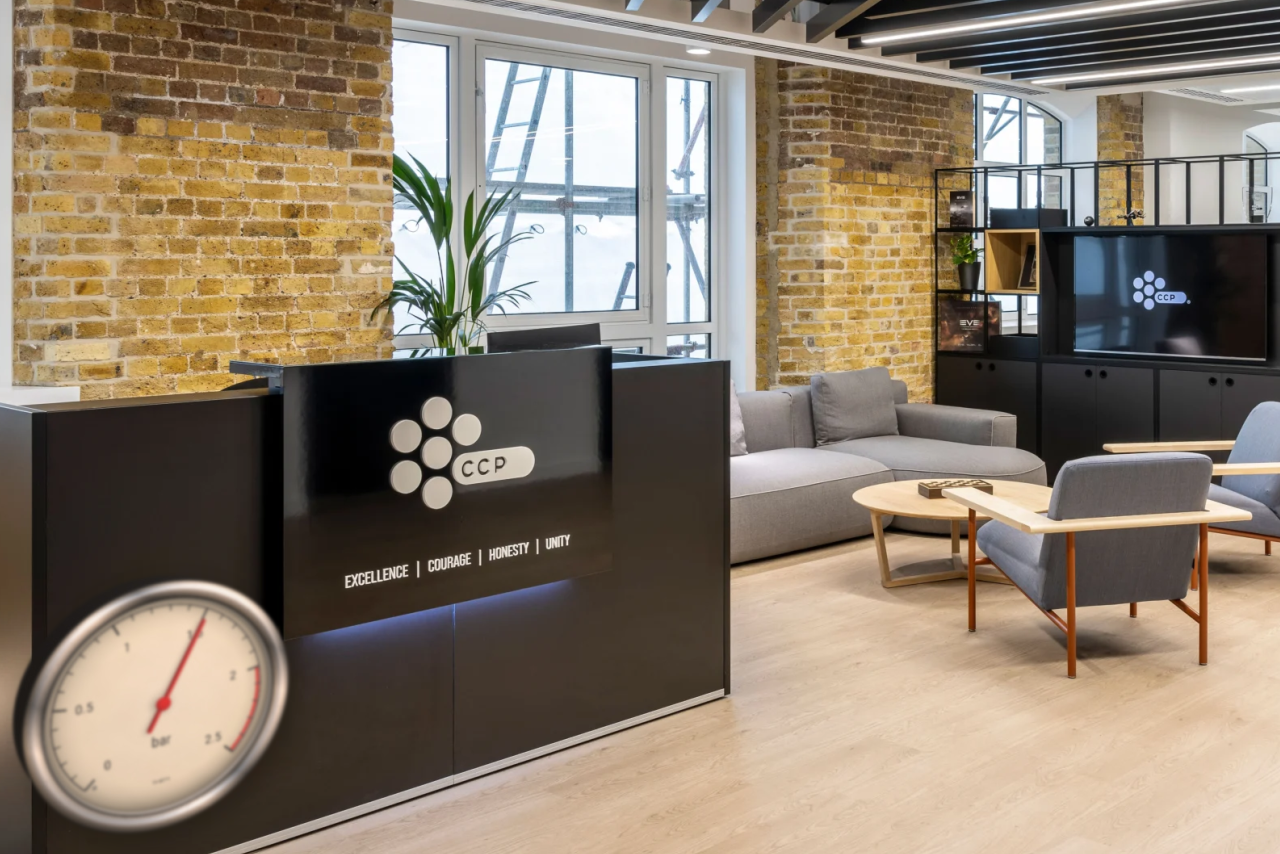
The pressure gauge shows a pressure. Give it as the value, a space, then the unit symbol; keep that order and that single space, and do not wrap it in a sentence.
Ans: 1.5 bar
